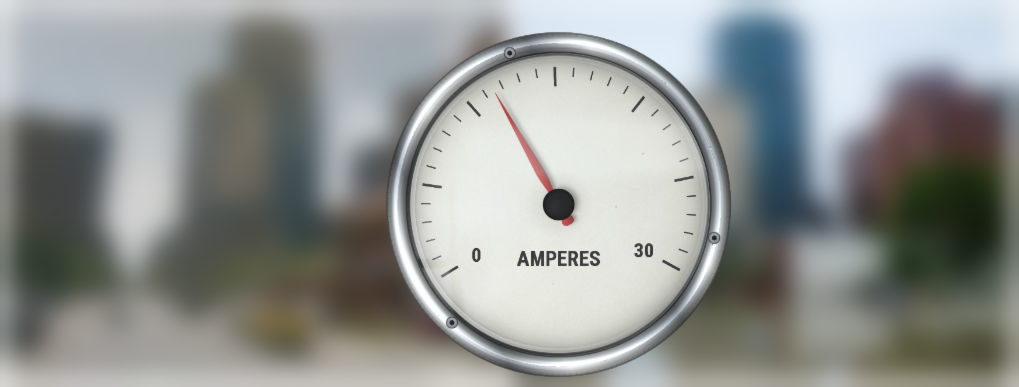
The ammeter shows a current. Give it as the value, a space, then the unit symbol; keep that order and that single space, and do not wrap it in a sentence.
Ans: 11.5 A
